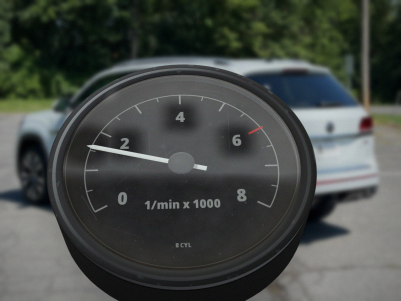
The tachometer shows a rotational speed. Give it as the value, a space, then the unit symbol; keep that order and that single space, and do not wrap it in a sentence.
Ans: 1500 rpm
